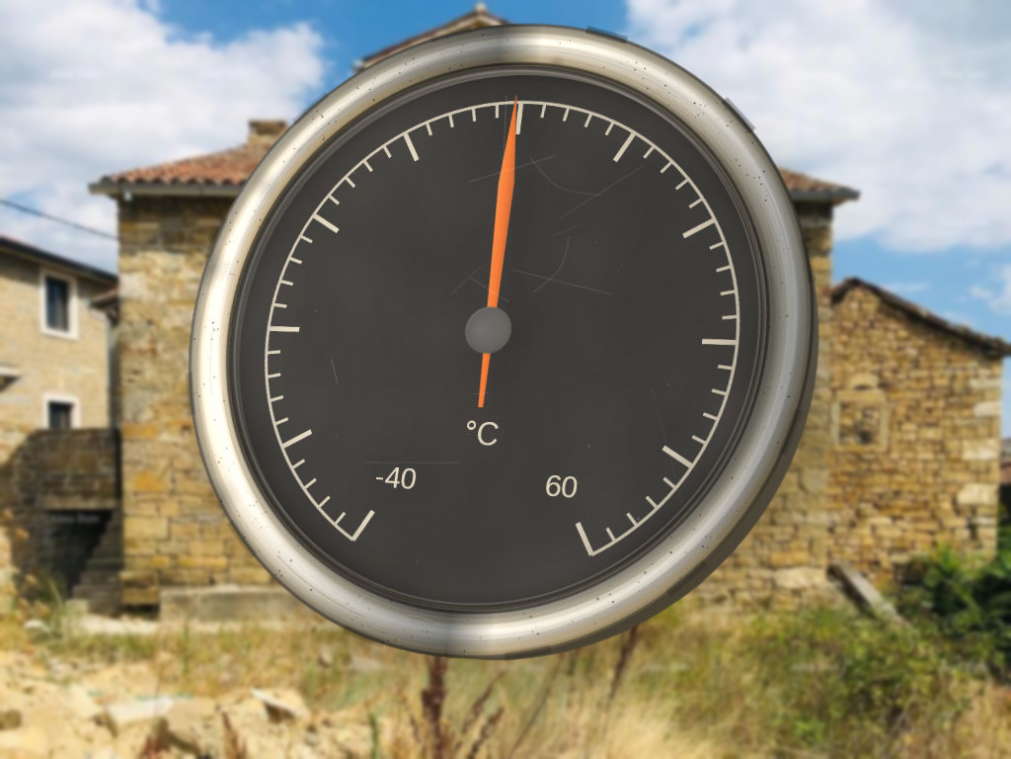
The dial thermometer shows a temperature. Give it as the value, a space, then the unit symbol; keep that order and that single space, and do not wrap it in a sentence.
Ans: 10 °C
